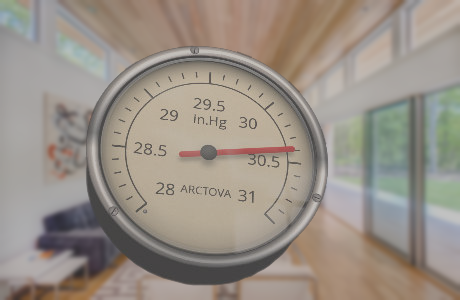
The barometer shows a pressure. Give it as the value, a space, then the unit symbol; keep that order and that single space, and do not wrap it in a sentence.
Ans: 30.4 inHg
